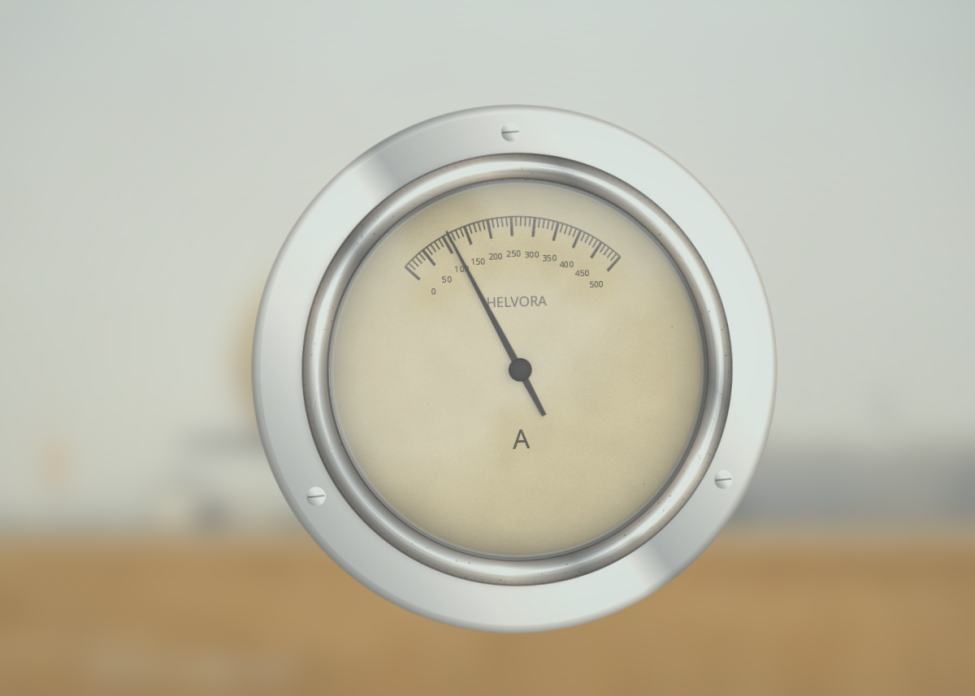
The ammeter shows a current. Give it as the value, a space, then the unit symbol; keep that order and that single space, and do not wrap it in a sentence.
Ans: 110 A
